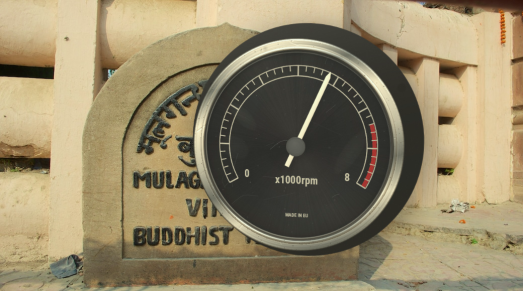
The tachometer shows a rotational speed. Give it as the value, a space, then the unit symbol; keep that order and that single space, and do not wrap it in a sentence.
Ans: 4800 rpm
